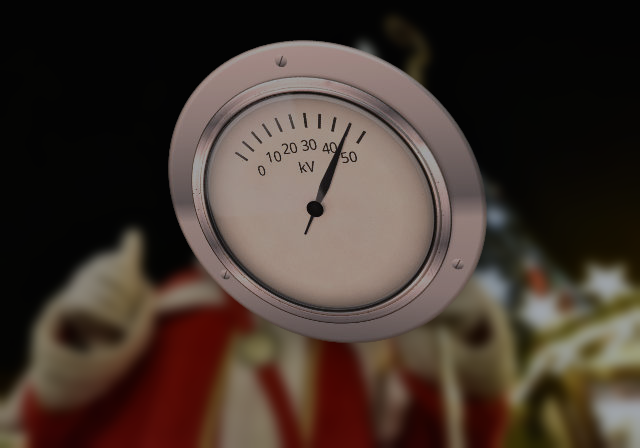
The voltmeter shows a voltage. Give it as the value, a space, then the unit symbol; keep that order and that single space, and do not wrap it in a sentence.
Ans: 45 kV
